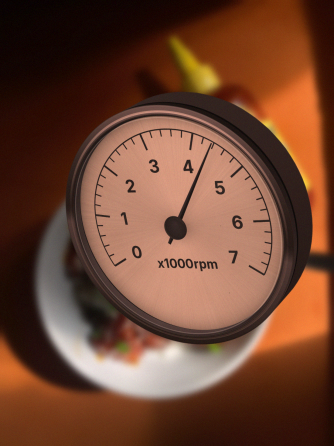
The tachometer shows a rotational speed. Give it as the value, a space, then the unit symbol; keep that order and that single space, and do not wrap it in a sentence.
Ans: 4400 rpm
